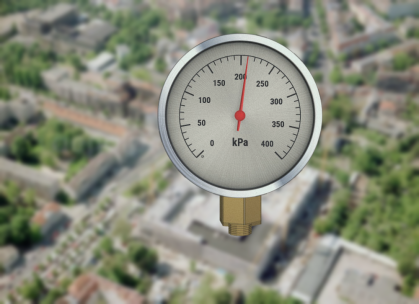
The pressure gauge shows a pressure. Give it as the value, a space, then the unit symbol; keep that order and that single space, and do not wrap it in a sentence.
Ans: 210 kPa
